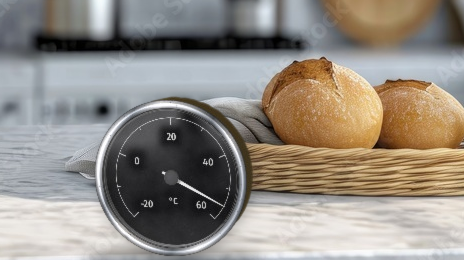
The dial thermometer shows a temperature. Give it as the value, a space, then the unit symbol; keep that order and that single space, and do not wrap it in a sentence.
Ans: 55 °C
